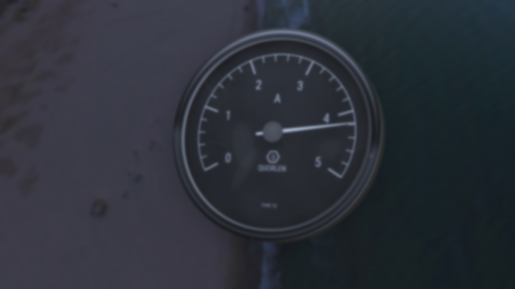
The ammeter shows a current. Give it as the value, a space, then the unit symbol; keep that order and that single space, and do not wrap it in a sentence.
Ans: 4.2 A
